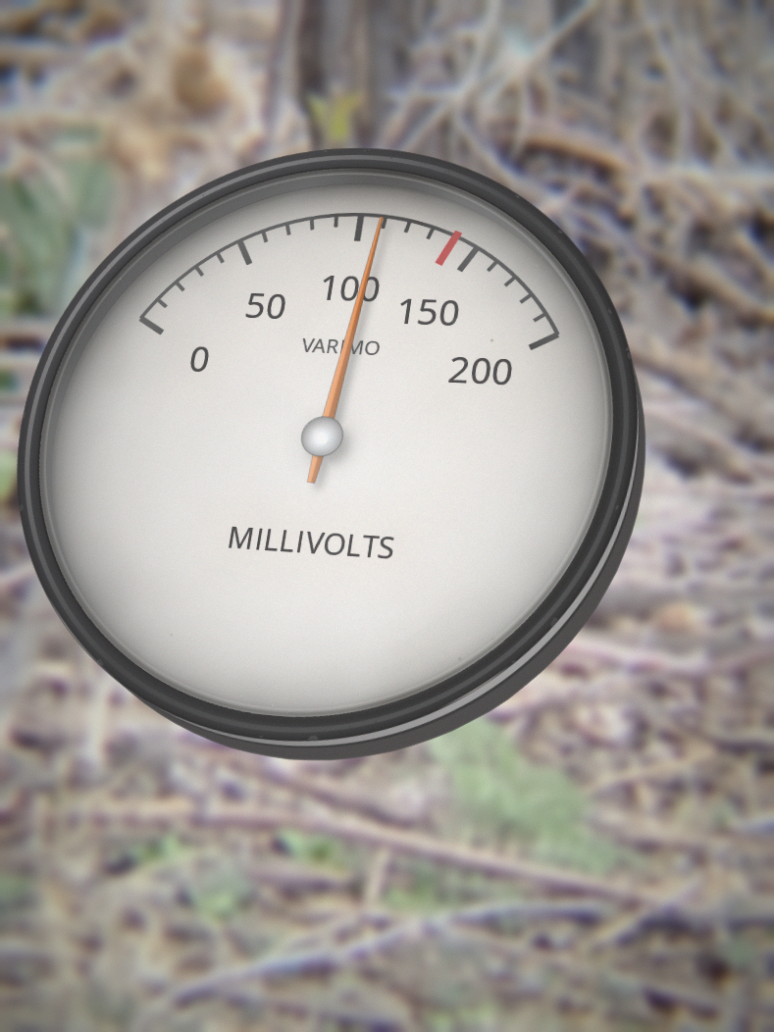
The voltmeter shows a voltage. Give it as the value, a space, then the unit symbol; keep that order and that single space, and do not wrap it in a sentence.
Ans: 110 mV
